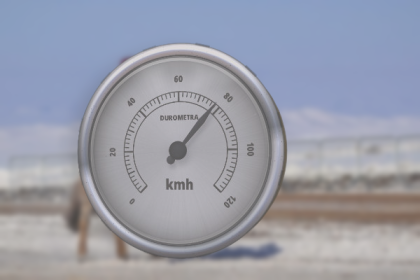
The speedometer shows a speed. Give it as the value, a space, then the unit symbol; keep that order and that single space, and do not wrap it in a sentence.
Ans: 78 km/h
